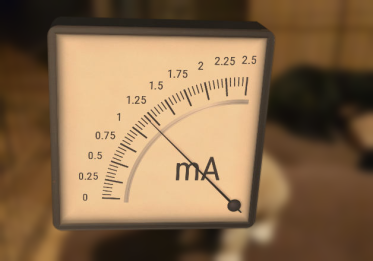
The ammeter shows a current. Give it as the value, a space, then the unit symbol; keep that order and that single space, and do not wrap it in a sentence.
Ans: 1.2 mA
